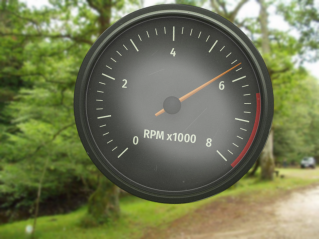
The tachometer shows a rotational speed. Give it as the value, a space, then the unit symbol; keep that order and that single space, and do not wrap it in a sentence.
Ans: 5700 rpm
